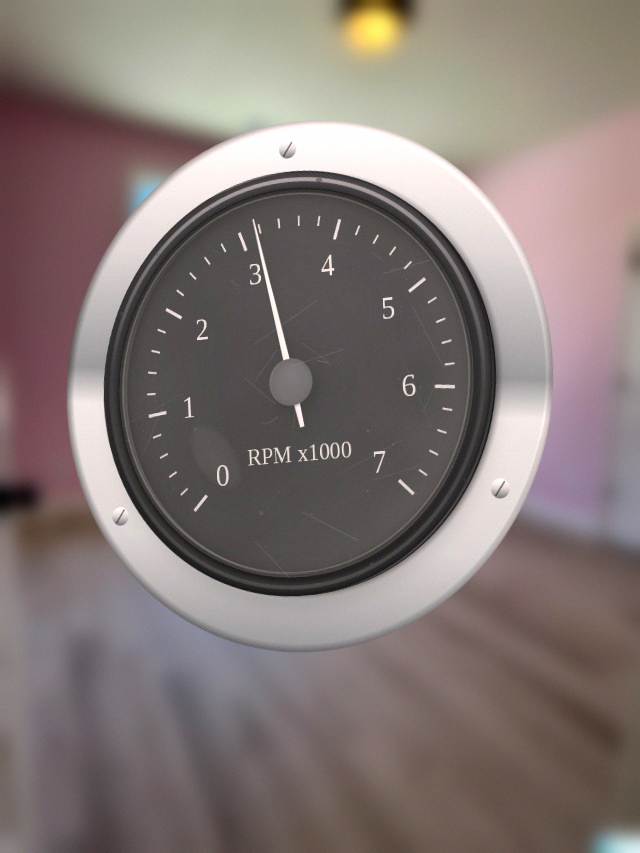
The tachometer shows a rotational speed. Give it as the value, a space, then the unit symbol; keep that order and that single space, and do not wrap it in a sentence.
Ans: 3200 rpm
